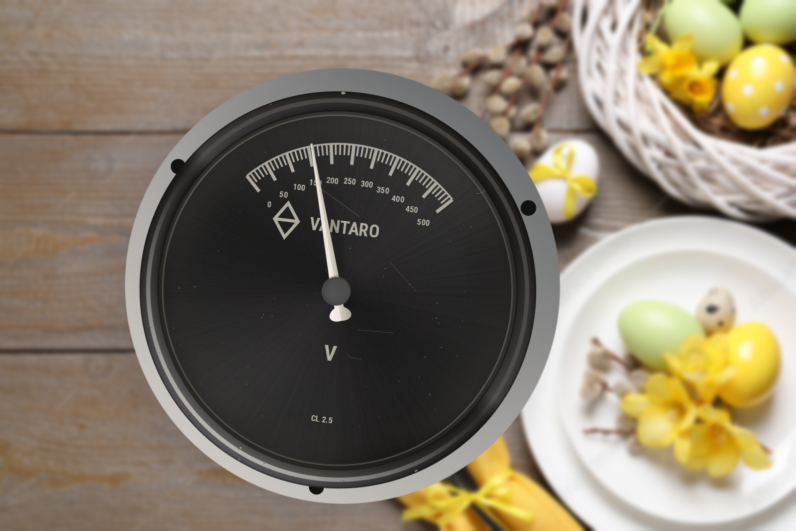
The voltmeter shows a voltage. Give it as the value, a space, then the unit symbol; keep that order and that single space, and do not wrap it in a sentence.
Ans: 160 V
